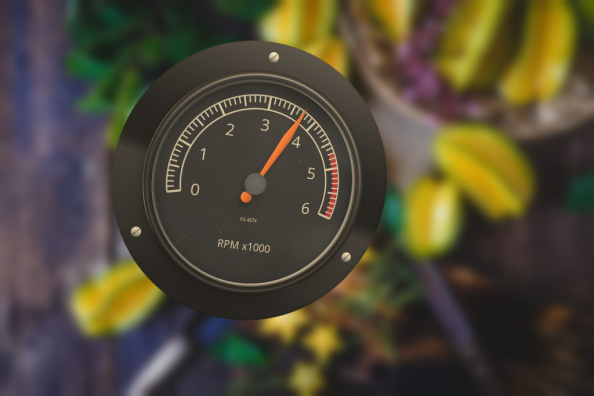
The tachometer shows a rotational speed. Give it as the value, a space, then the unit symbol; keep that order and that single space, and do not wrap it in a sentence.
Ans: 3700 rpm
